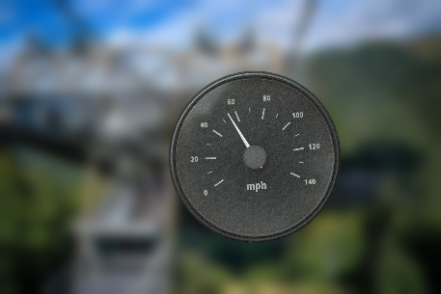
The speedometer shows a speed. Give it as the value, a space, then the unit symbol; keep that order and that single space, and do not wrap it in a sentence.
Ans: 55 mph
